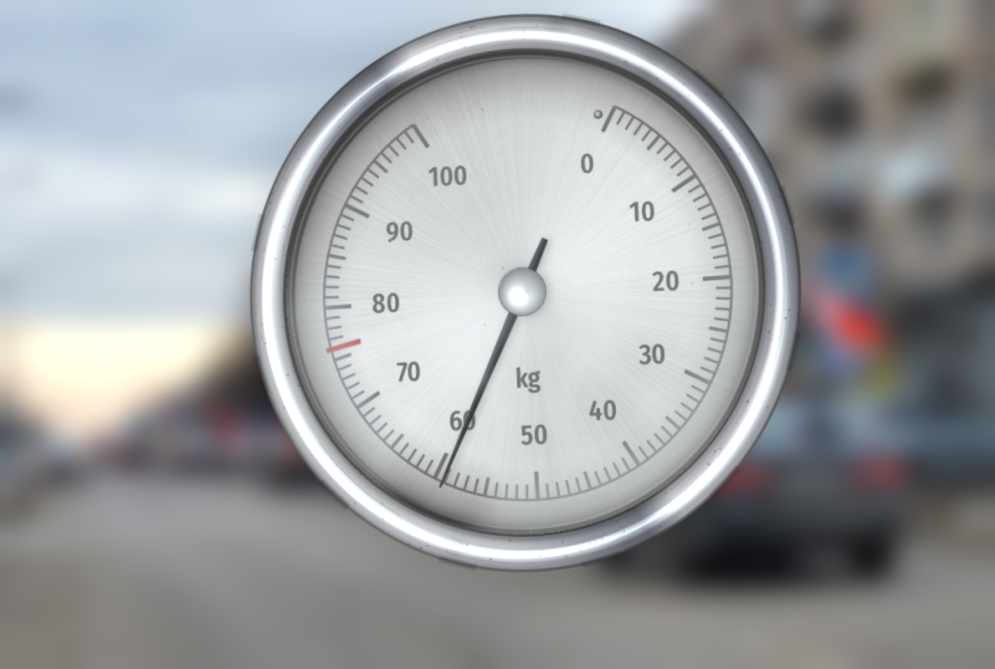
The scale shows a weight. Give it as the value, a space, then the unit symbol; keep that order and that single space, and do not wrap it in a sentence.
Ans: 59 kg
